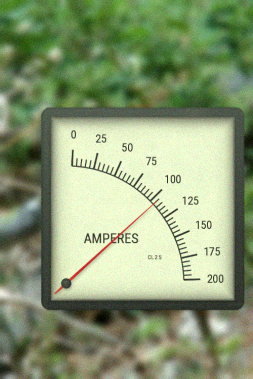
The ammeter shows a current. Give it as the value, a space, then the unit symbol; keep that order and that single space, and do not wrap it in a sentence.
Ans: 105 A
